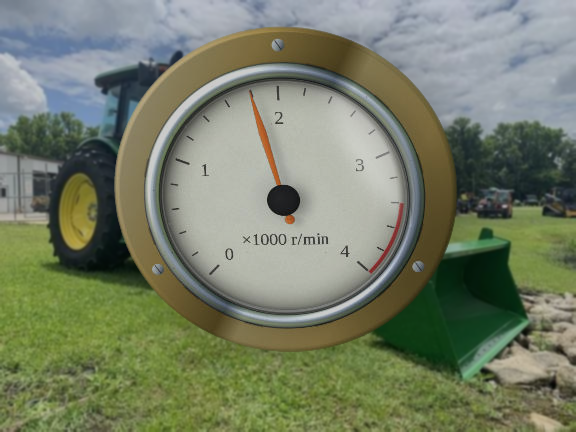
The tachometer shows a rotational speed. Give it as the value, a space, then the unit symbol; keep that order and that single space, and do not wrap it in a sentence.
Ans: 1800 rpm
